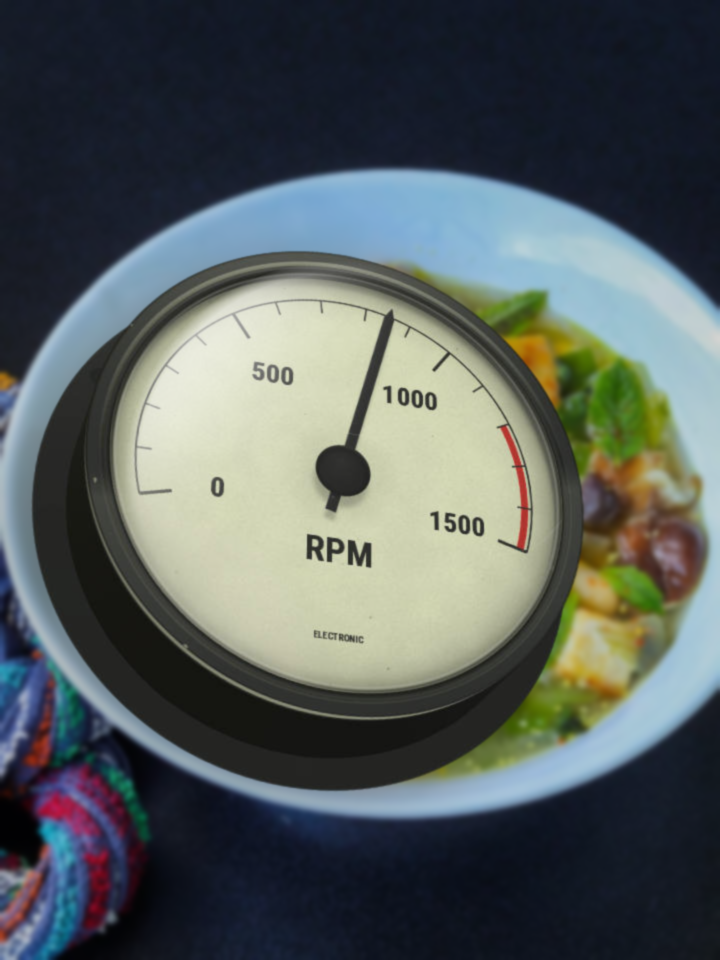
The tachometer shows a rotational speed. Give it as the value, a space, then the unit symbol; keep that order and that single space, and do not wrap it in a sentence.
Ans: 850 rpm
